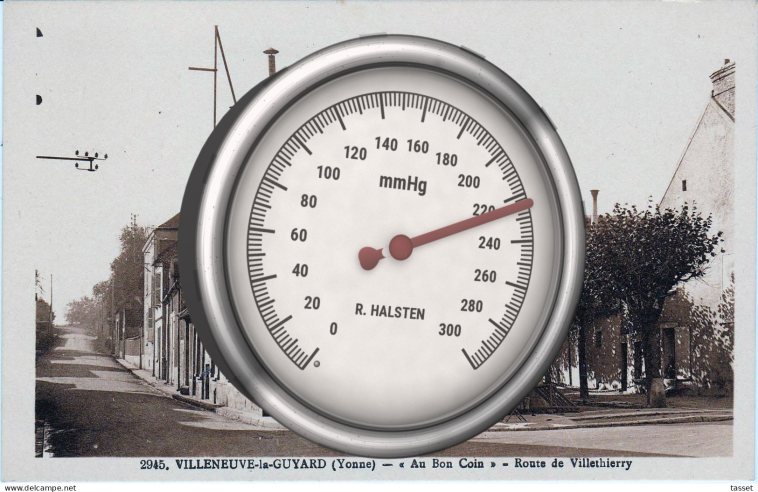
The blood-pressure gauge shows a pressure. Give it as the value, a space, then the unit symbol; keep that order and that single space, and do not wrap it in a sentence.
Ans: 224 mmHg
